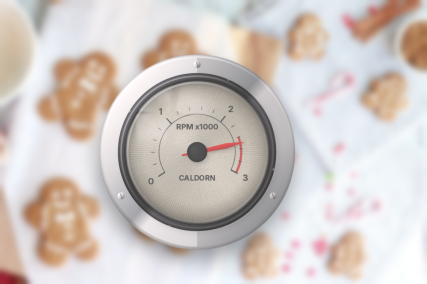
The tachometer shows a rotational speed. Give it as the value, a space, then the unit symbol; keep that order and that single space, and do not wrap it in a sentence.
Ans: 2500 rpm
